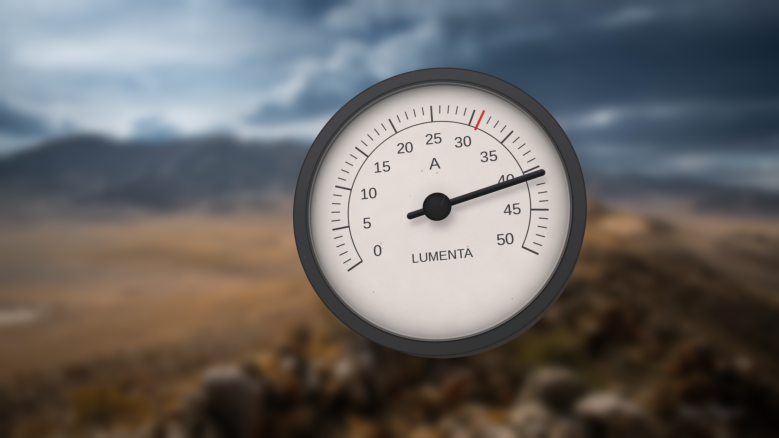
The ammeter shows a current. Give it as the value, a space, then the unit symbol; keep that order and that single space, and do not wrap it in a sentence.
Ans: 41 A
